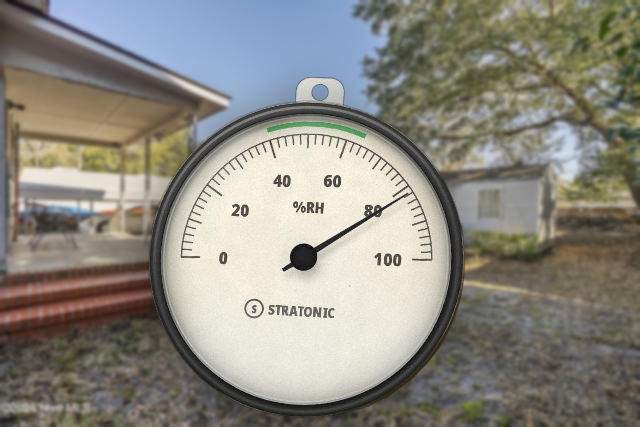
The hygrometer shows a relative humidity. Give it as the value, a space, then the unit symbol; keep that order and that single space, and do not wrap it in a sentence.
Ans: 82 %
